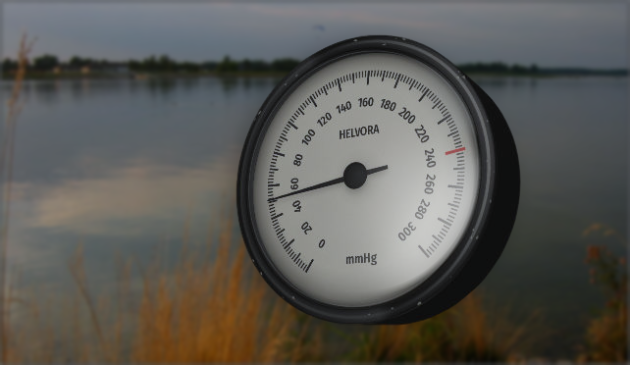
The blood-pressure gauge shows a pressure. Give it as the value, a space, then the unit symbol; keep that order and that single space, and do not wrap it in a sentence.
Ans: 50 mmHg
